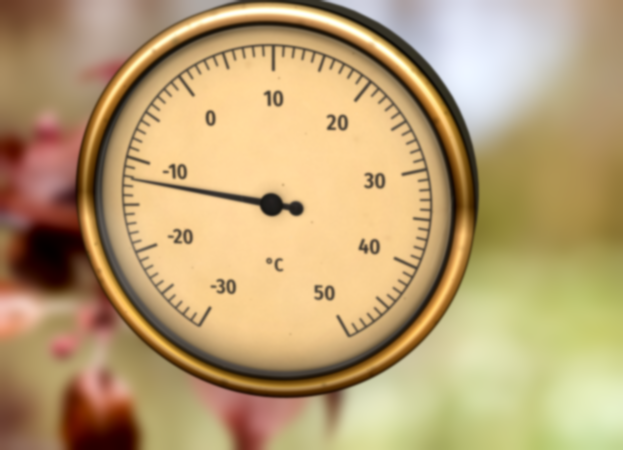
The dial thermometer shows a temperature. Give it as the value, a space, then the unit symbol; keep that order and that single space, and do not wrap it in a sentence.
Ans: -12 °C
